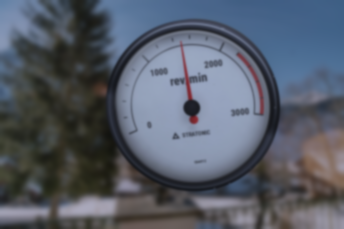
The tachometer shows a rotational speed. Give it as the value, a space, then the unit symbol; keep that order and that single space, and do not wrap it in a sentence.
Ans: 1500 rpm
